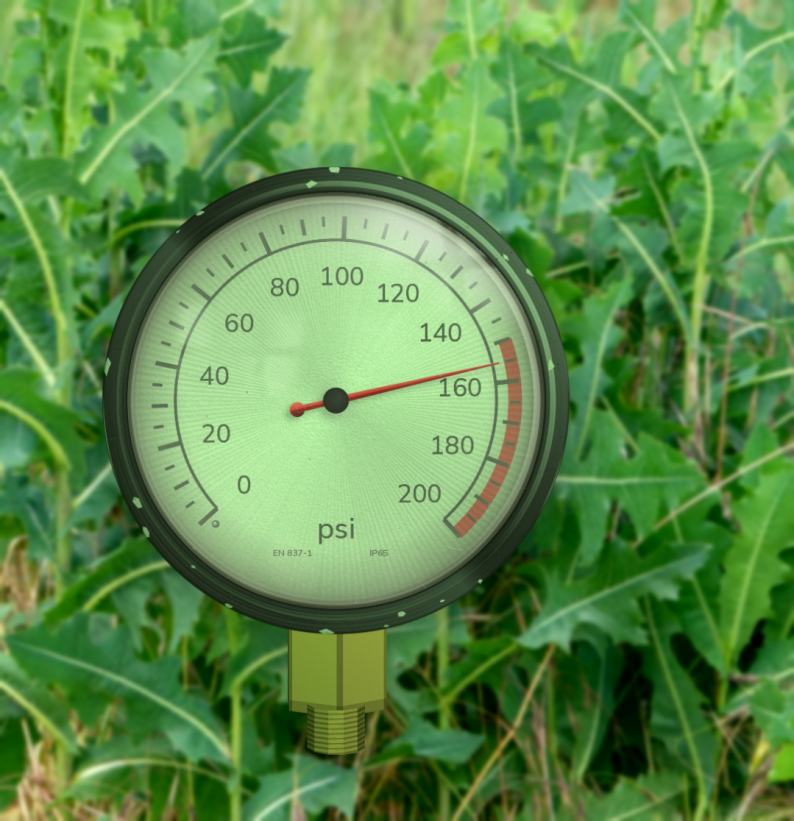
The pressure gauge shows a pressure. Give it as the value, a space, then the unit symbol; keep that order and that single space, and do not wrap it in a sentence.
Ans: 155 psi
